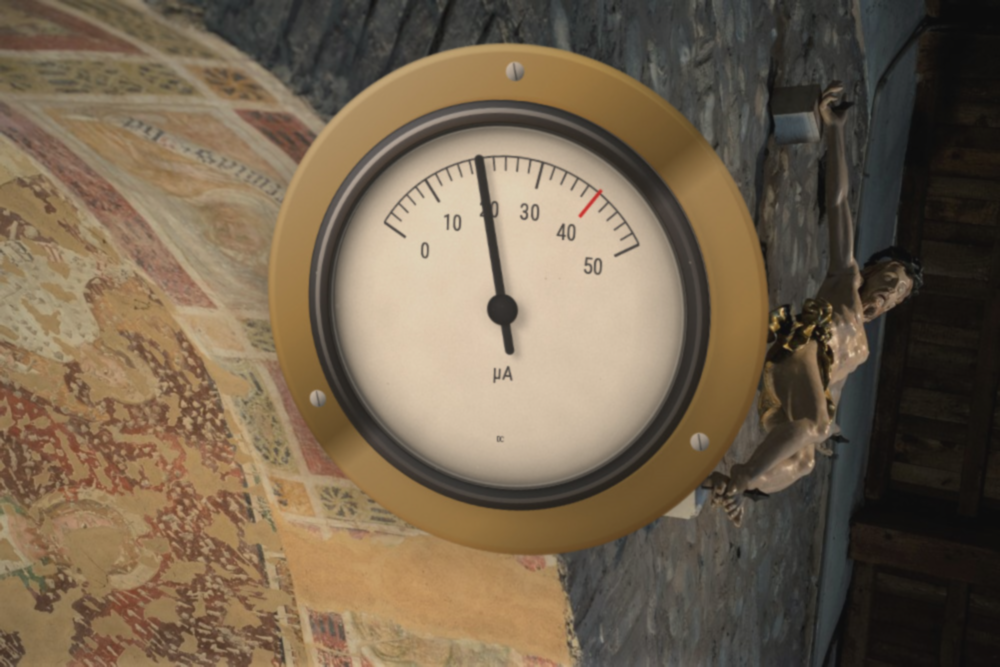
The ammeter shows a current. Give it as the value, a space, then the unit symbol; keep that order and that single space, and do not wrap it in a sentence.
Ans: 20 µA
